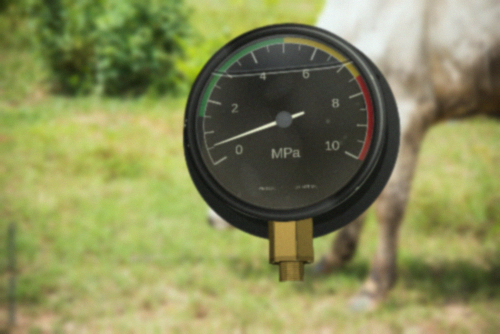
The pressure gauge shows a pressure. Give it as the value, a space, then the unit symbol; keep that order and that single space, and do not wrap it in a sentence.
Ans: 0.5 MPa
